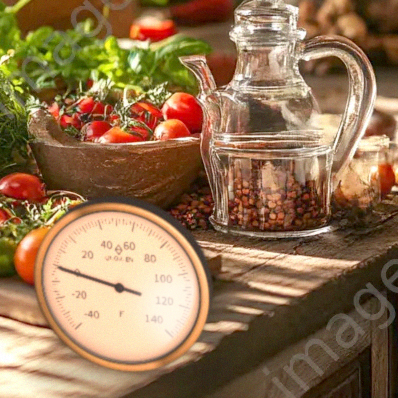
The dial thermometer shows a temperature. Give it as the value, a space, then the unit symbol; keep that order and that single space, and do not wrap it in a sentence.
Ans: 0 °F
